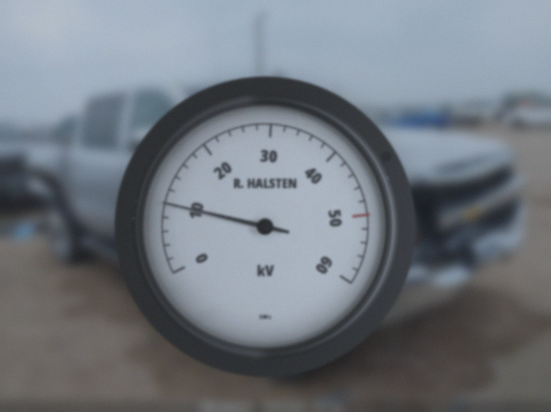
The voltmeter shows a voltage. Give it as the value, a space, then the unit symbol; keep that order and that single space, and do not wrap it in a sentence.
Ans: 10 kV
